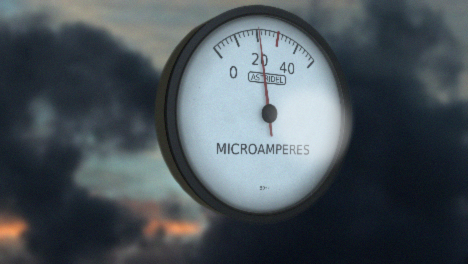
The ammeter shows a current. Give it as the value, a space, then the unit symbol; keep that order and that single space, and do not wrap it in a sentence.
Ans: 20 µA
